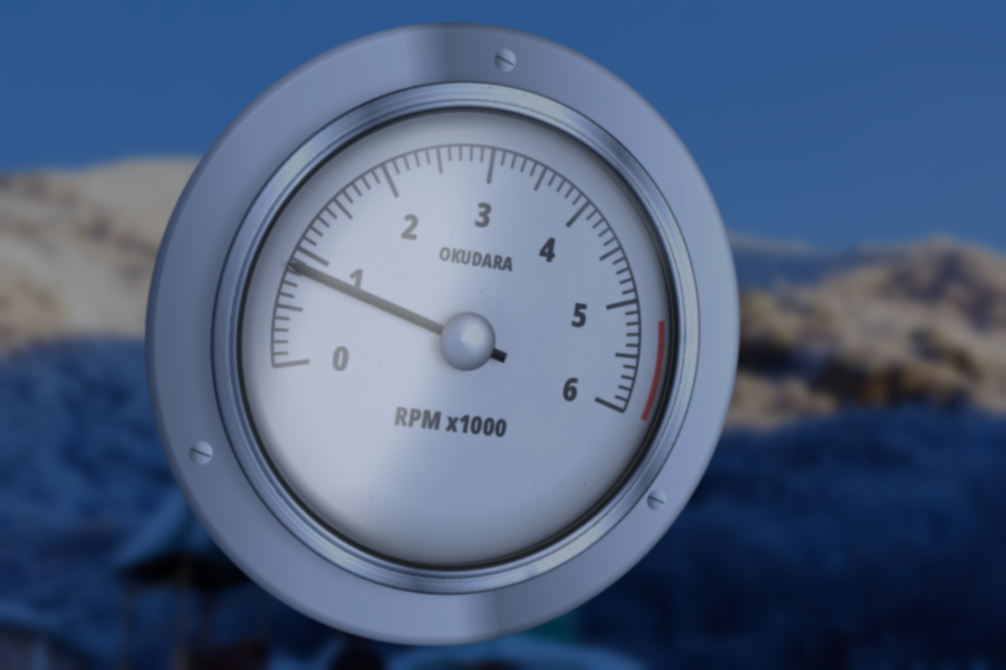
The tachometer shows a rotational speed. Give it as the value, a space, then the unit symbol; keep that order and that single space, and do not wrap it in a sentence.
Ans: 850 rpm
